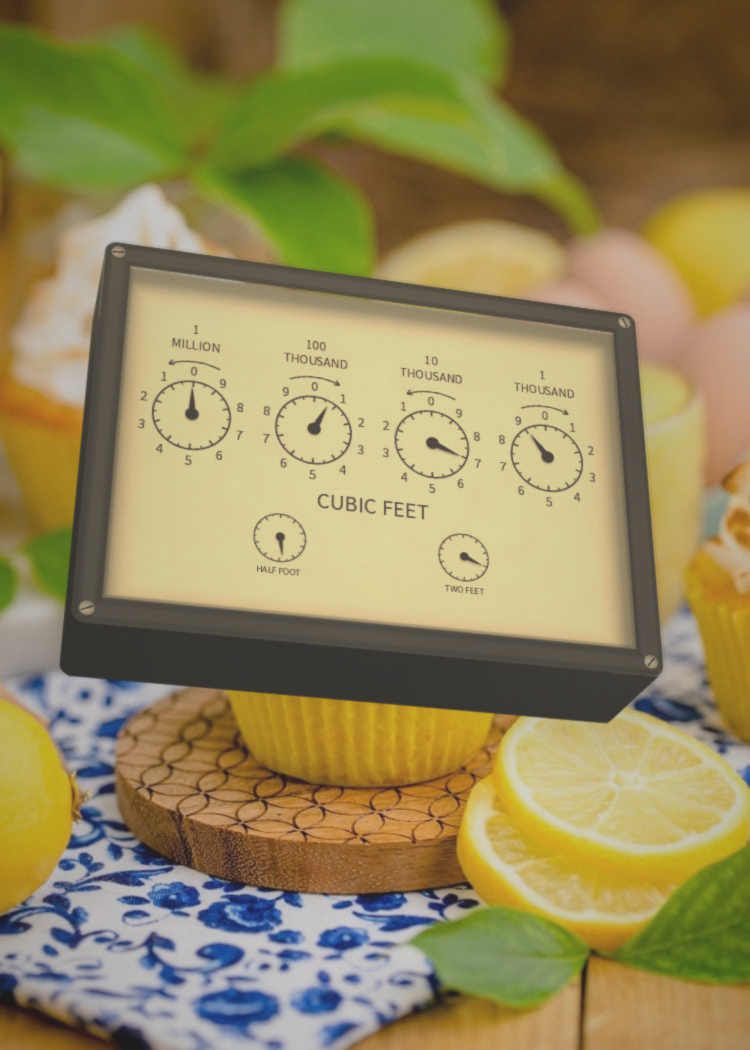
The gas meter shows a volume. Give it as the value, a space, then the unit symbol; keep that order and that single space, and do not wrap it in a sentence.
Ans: 6900 ft³
